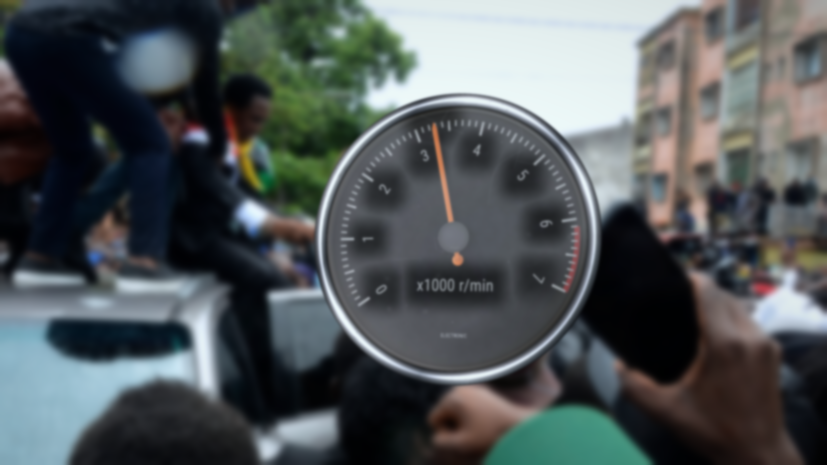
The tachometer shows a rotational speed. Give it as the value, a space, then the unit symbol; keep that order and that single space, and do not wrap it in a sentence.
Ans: 3300 rpm
